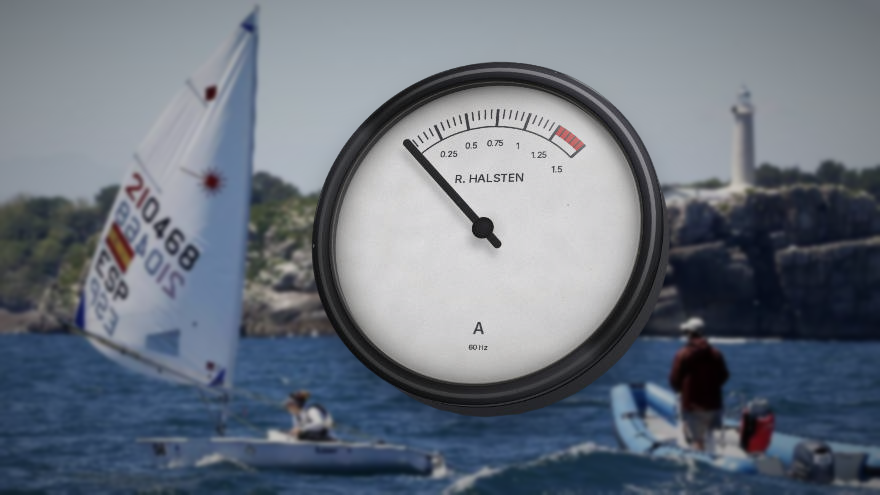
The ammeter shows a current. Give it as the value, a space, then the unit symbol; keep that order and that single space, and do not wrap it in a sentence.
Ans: 0 A
